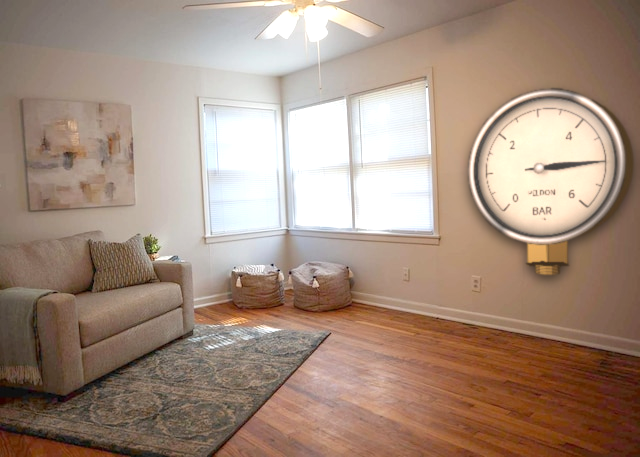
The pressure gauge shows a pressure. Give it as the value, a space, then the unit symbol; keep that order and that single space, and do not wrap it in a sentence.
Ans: 5 bar
